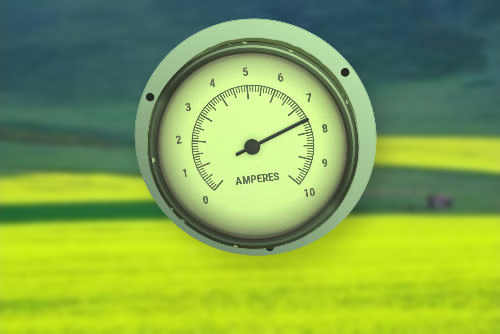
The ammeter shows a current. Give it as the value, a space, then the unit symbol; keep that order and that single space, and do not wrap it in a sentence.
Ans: 7.5 A
